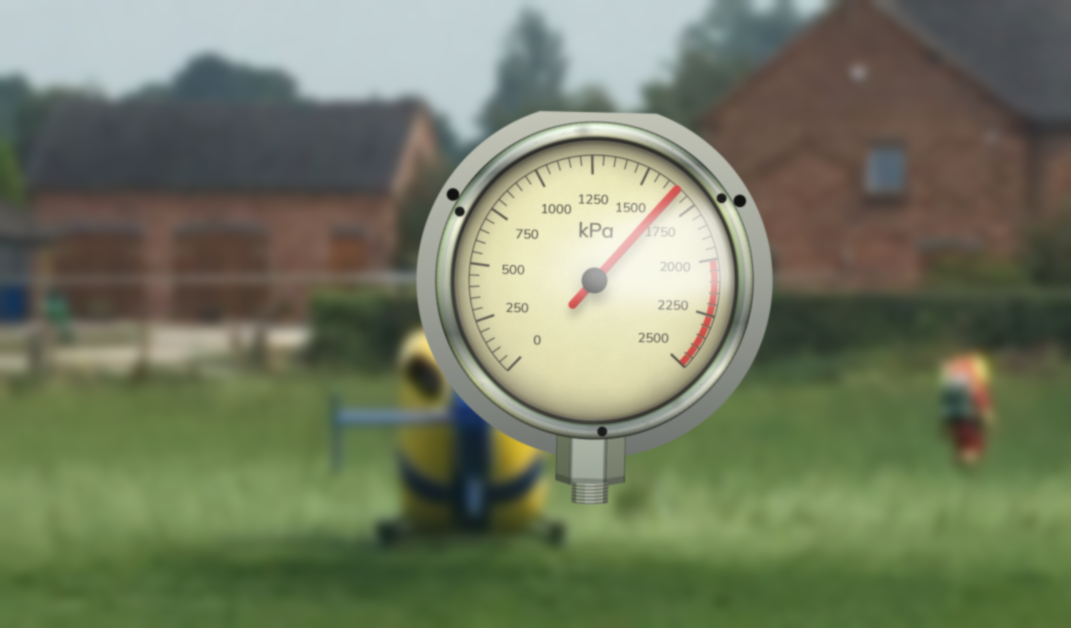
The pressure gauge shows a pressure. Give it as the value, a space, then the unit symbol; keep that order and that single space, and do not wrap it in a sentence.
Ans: 1650 kPa
